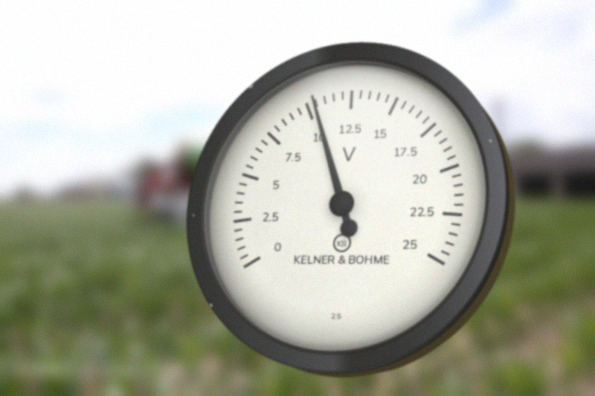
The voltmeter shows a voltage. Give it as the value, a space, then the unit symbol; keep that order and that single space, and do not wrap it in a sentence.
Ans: 10.5 V
